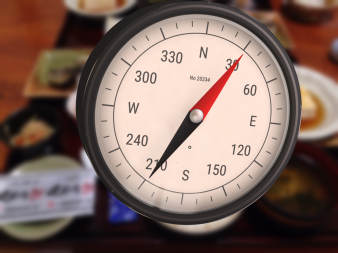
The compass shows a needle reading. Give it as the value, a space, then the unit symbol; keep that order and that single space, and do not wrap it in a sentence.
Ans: 30 °
